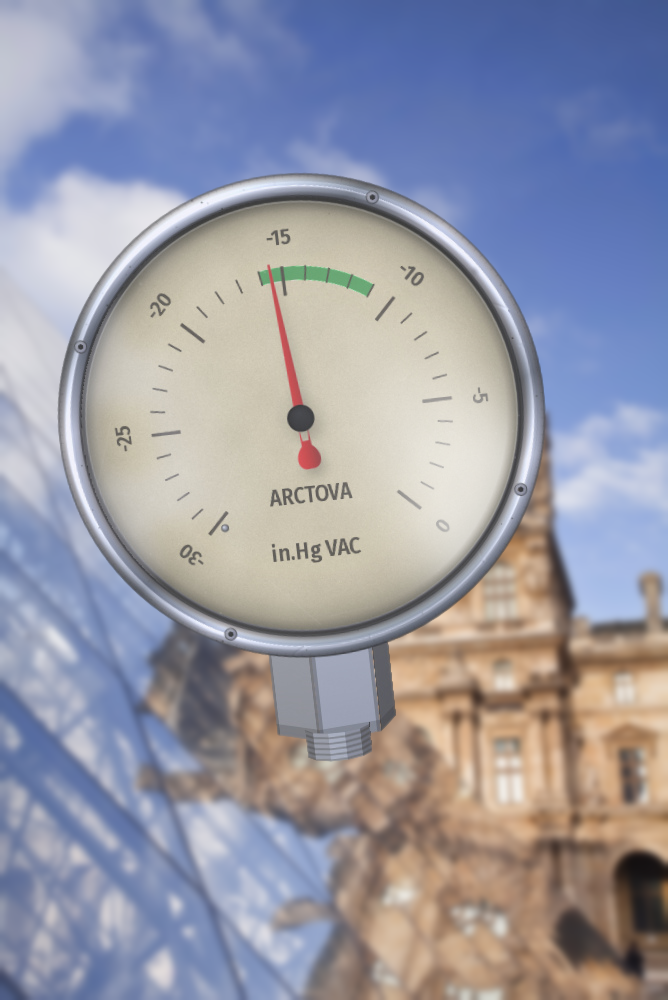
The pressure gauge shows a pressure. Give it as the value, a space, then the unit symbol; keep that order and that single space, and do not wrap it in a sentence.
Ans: -15.5 inHg
